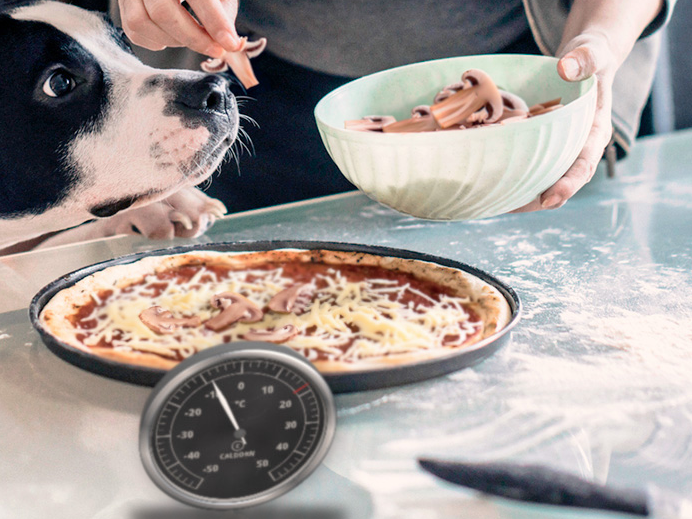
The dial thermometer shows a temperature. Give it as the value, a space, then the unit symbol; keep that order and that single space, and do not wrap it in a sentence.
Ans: -8 °C
